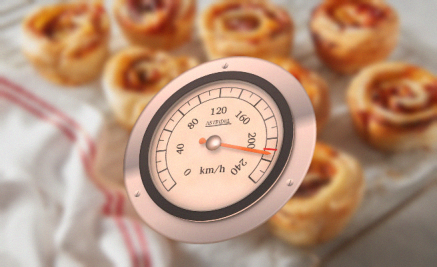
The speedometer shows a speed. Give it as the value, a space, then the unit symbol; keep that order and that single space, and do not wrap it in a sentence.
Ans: 215 km/h
